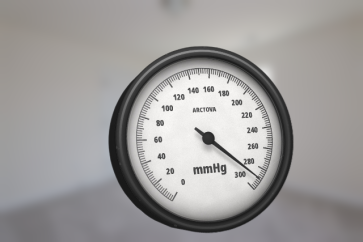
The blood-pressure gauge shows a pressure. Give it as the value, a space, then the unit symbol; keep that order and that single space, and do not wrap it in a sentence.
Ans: 290 mmHg
